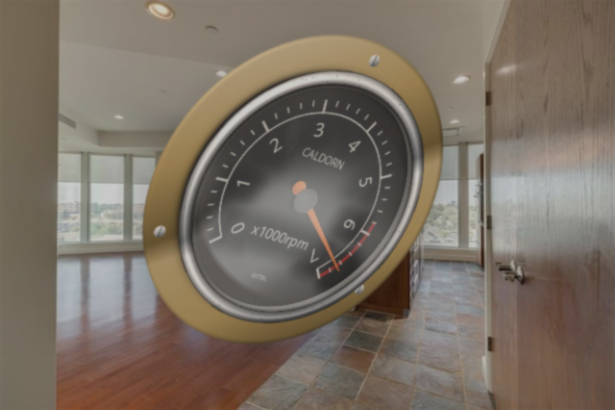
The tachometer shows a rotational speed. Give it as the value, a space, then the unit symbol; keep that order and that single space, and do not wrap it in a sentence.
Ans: 6700 rpm
